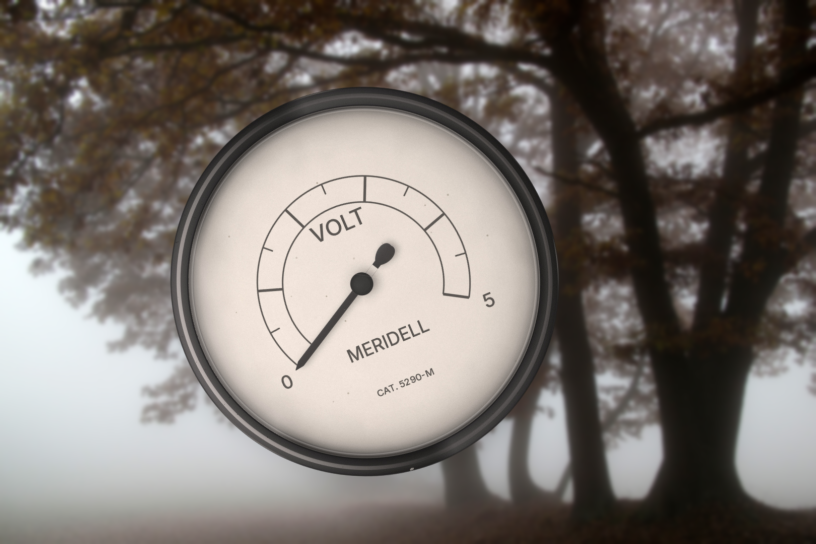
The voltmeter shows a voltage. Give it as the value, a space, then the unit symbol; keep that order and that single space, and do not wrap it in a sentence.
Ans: 0 V
